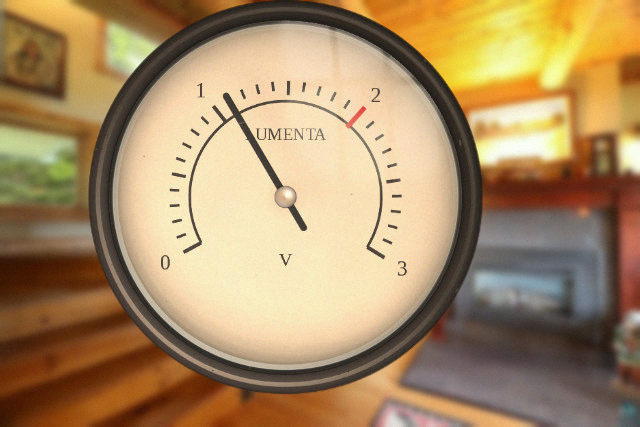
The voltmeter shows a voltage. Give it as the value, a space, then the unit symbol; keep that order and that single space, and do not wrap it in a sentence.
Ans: 1.1 V
